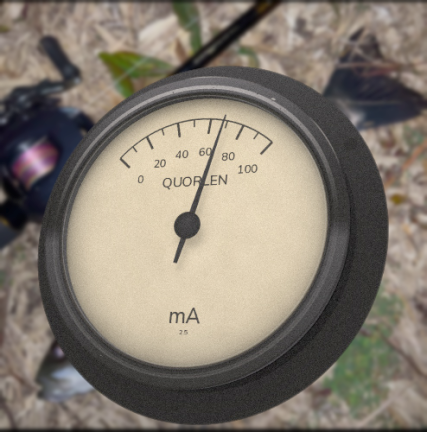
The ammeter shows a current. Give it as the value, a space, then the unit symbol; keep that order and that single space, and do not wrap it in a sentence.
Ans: 70 mA
